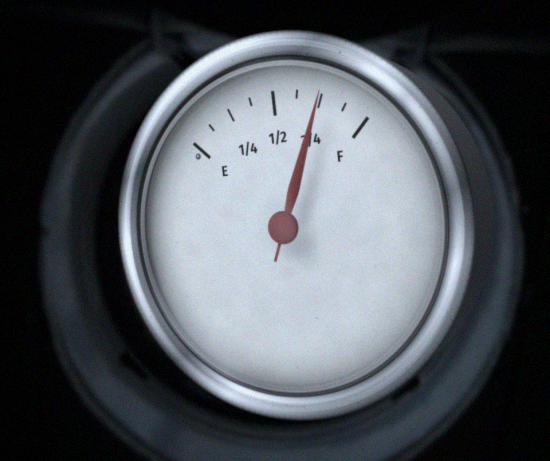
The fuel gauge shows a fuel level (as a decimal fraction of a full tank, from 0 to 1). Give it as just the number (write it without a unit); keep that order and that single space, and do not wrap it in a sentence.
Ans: 0.75
